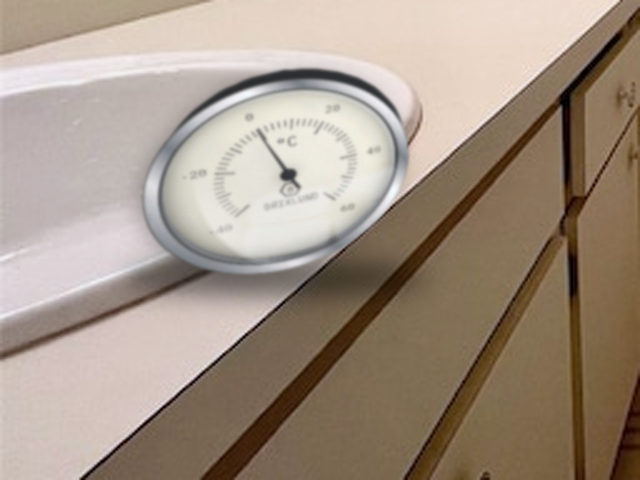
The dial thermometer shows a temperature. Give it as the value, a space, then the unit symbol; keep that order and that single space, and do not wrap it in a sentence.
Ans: 0 °C
